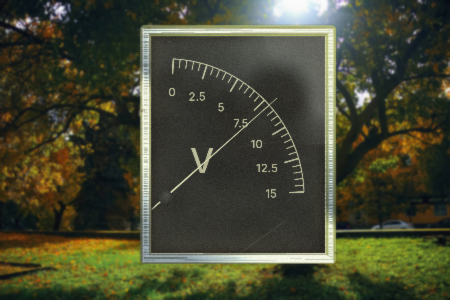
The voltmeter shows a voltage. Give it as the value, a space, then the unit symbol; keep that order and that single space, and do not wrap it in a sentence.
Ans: 8 V
